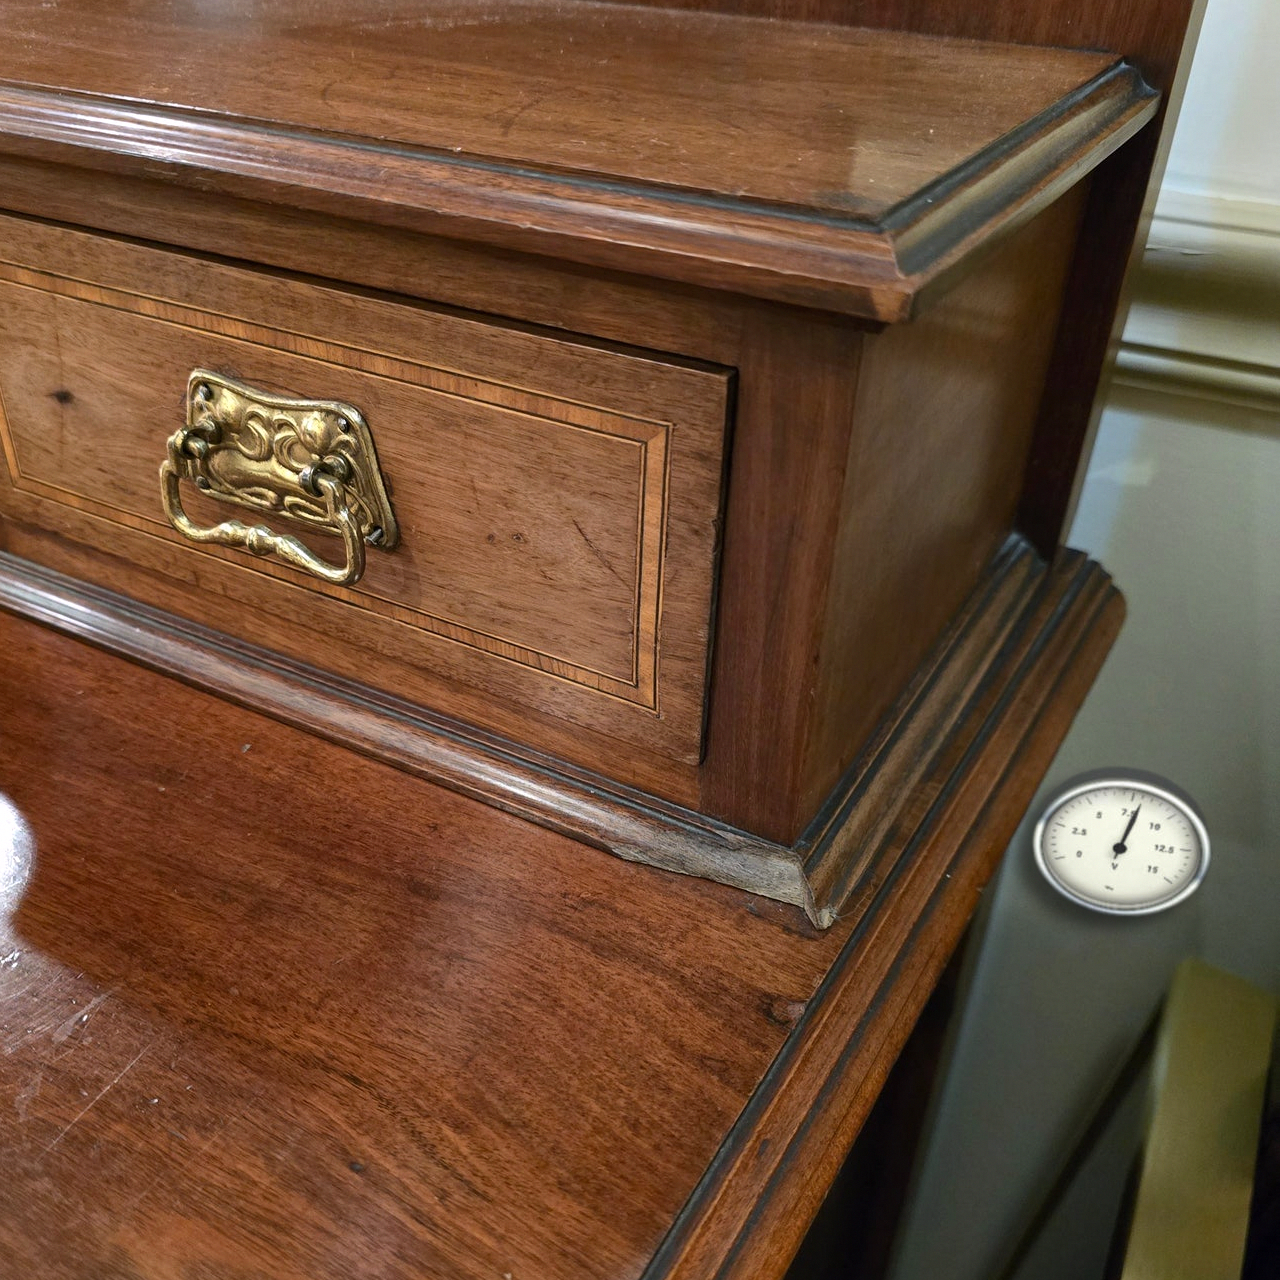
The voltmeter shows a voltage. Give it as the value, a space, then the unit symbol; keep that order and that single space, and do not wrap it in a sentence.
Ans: 8 V
